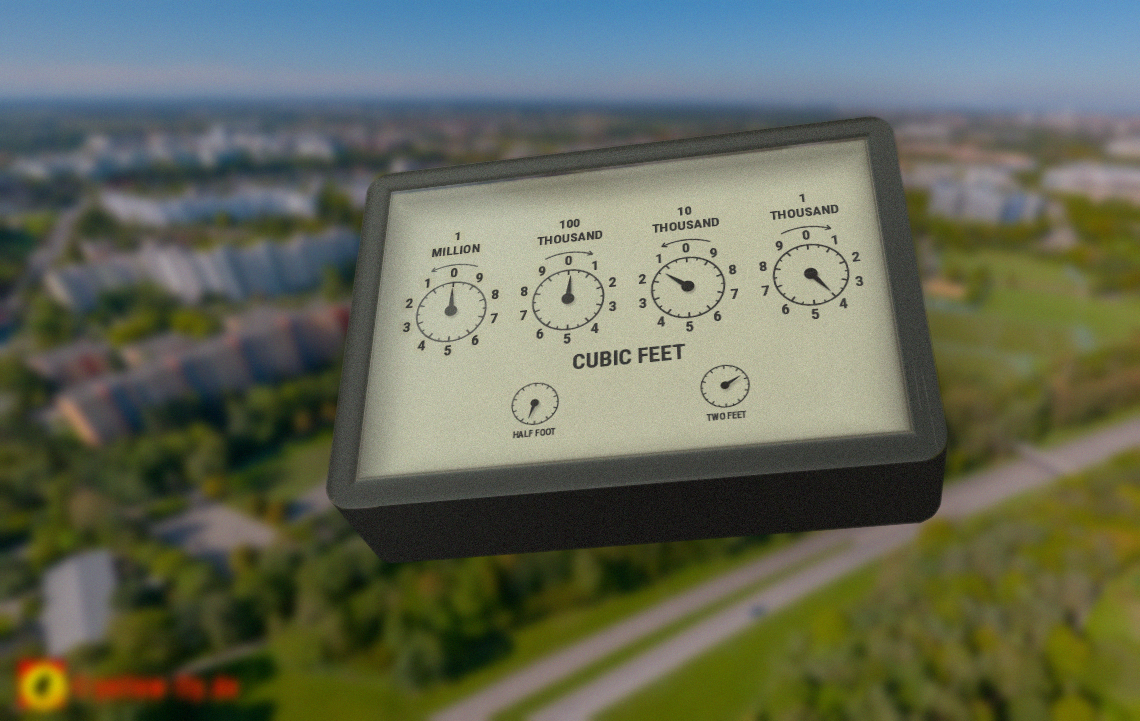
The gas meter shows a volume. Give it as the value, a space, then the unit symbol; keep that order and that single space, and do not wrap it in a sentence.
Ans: 1400 ft³
